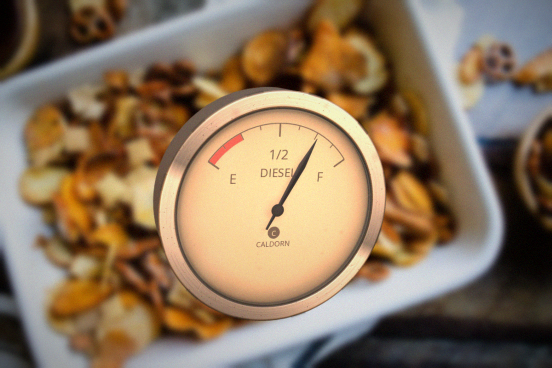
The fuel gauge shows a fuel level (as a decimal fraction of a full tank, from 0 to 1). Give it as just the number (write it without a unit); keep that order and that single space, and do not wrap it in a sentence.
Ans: 0.75
